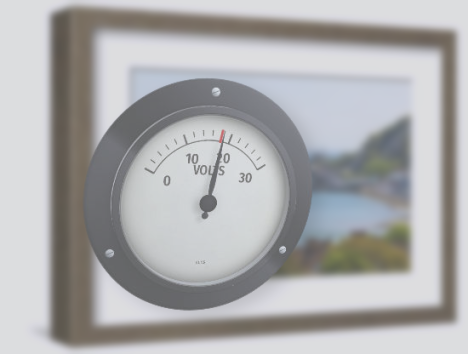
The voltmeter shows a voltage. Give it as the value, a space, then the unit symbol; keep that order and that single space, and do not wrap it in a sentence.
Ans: 18 V
